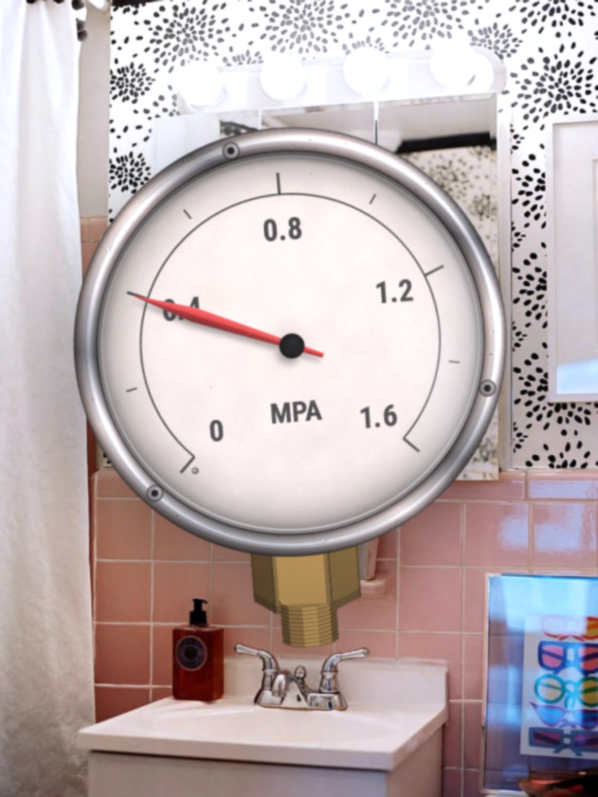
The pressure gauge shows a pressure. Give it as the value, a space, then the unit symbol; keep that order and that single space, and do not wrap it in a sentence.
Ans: 0.4 MPa
